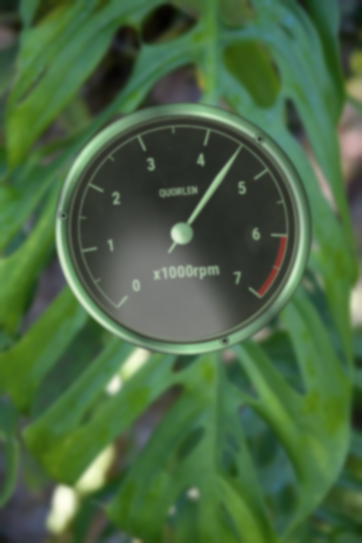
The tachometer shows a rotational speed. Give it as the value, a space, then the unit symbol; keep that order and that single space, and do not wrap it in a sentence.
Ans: 4500 rpm
